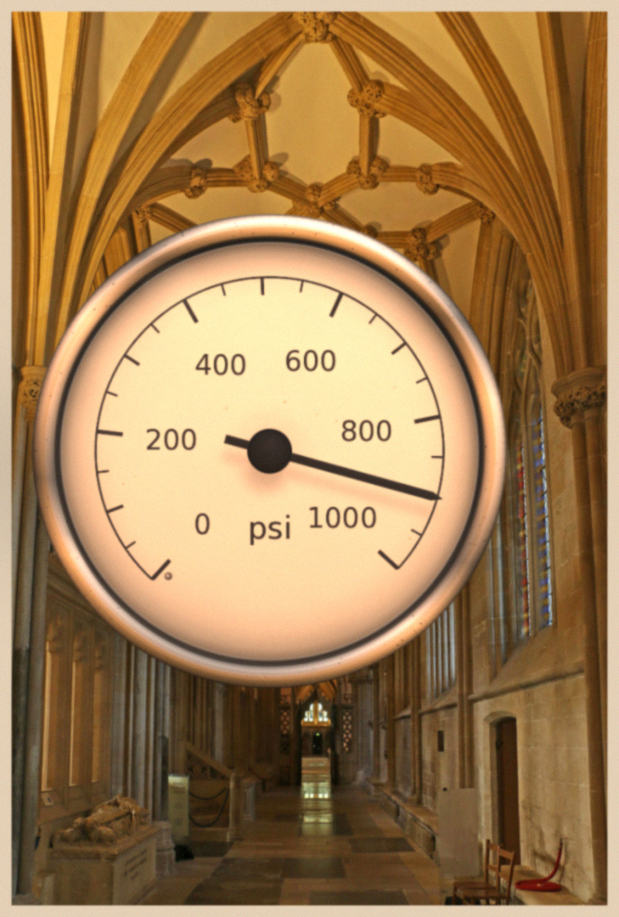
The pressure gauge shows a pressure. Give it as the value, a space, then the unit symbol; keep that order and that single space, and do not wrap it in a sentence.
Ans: 900 psi
